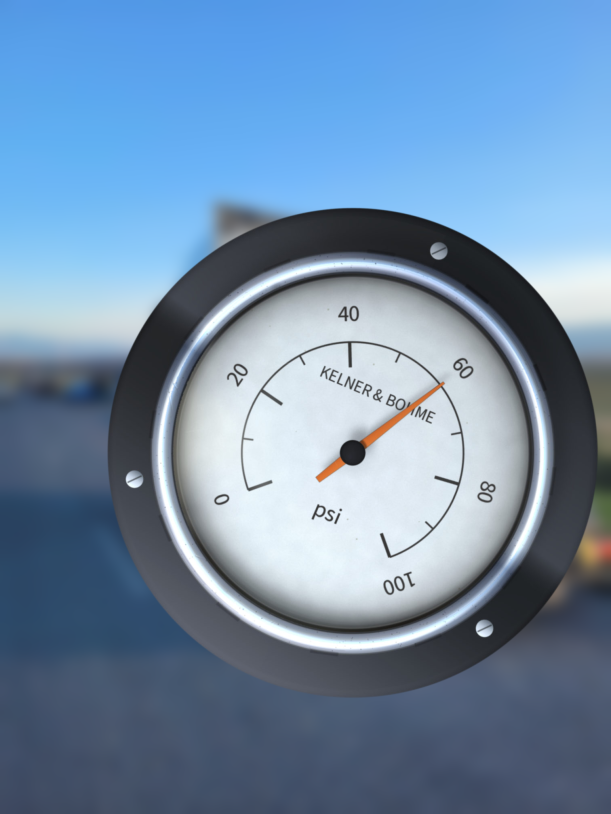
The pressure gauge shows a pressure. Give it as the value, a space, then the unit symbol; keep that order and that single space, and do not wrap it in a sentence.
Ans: 60 psi
